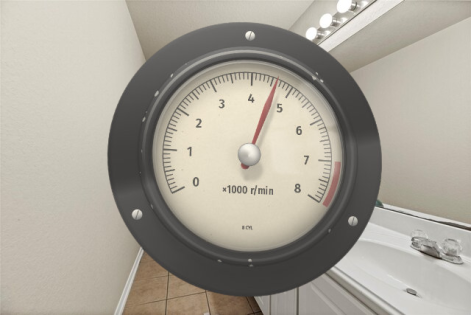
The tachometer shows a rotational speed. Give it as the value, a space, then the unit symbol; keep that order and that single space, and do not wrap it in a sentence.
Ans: 4600 rpm
